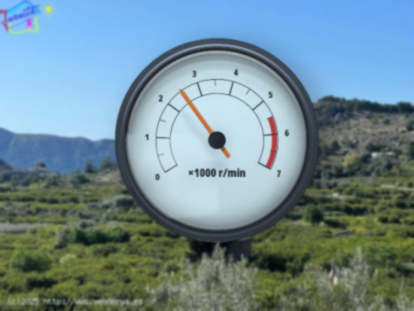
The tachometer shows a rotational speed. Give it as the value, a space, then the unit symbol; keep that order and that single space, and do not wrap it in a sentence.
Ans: 2500 rpm
